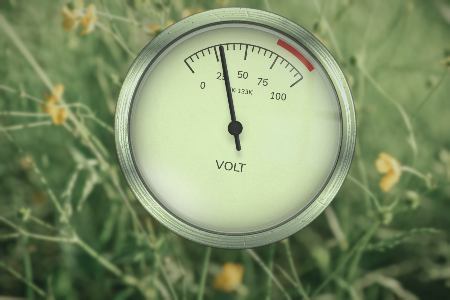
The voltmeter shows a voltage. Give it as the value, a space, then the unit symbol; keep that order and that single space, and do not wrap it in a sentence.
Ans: 30 V
